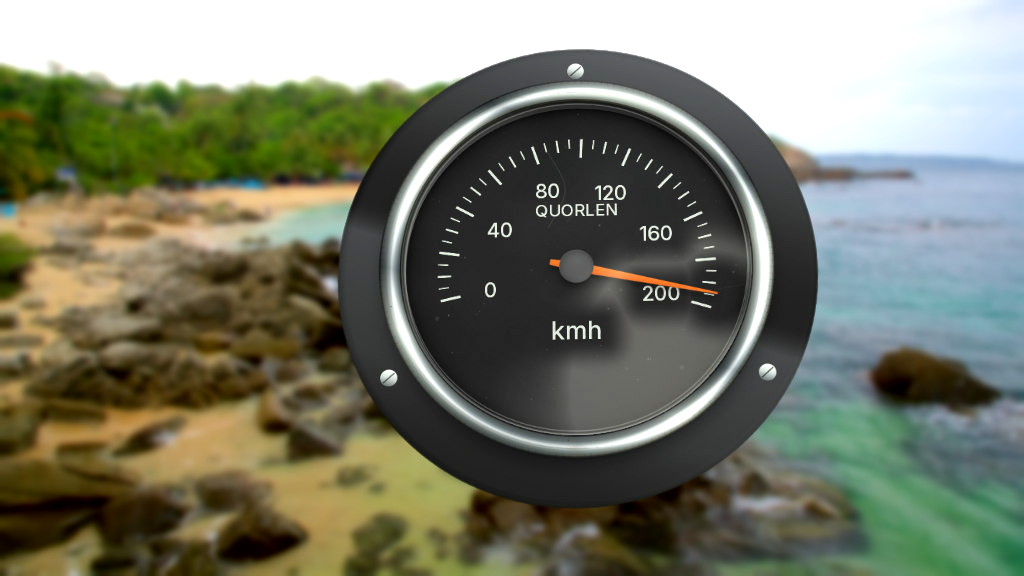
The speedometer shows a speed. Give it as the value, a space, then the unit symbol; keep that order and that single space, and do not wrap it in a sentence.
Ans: 195 km/h
